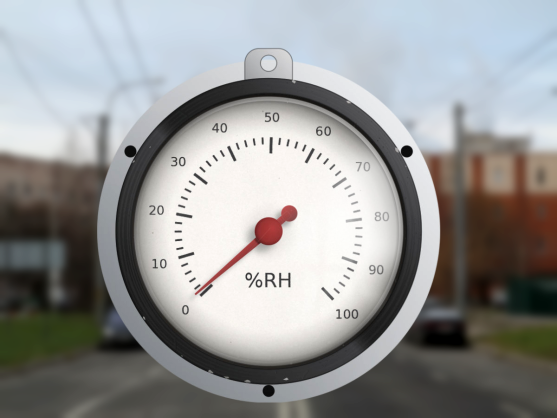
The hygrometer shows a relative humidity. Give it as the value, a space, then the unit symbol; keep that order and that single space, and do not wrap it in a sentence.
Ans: 1 %
